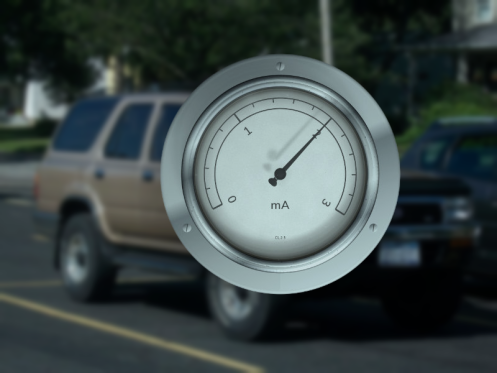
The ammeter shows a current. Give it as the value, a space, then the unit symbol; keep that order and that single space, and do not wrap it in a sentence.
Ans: 2 mA
